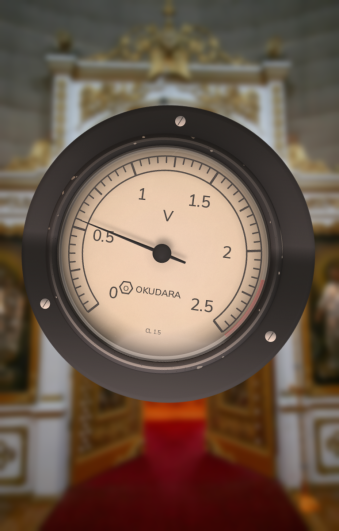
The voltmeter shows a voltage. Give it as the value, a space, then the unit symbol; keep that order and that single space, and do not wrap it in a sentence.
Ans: 0.55 V
